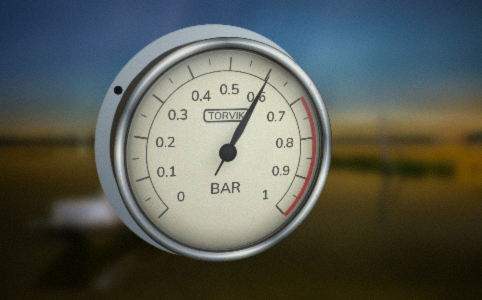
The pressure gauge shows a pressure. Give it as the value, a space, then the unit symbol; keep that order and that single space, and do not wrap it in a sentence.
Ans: 0.6 bar
